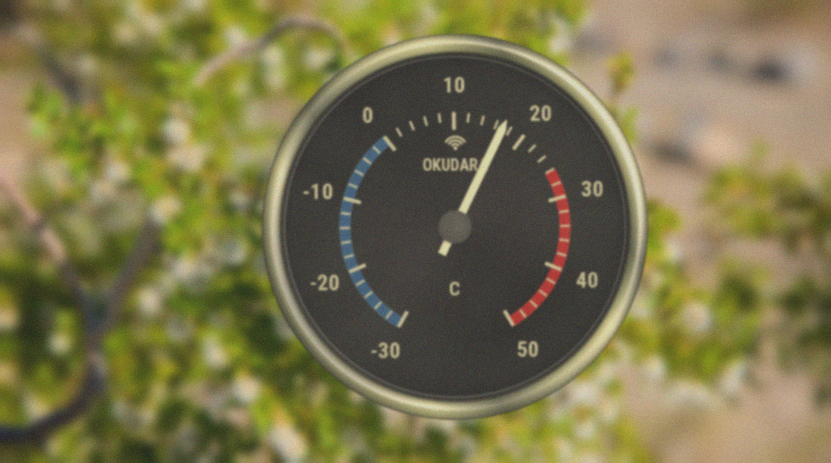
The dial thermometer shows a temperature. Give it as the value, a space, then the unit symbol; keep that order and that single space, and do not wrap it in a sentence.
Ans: 17 °C
